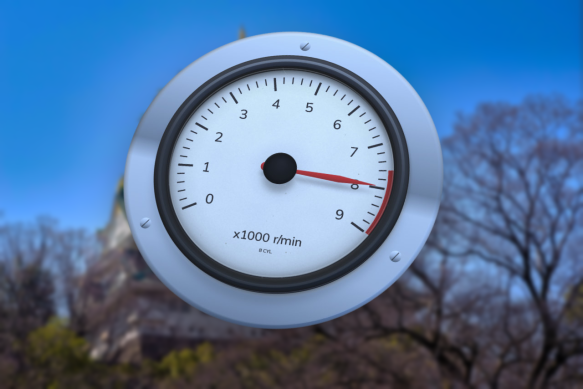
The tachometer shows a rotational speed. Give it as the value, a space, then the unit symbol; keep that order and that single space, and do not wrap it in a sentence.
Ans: 8000 rpm
